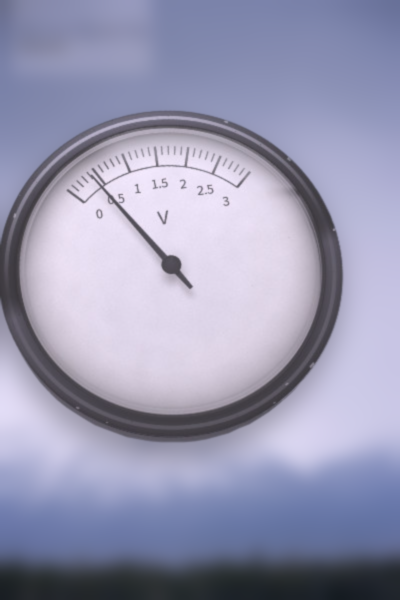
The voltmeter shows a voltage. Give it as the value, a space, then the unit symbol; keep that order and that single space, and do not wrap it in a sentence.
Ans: 0.4 V
